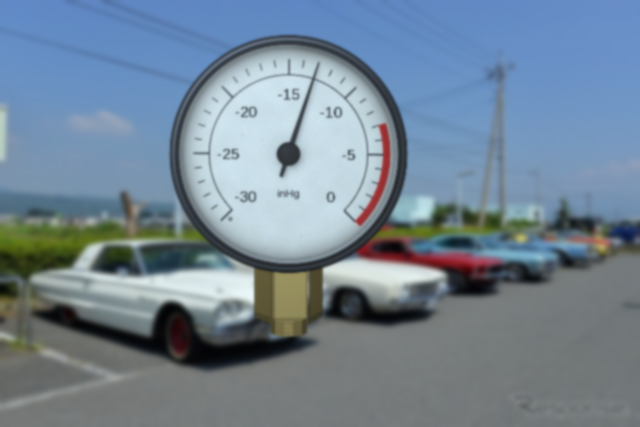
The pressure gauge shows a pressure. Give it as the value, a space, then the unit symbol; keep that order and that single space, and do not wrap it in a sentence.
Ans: -13 inHg
